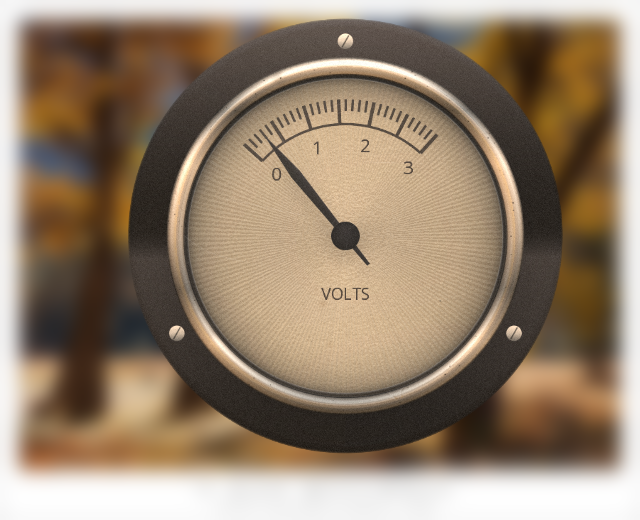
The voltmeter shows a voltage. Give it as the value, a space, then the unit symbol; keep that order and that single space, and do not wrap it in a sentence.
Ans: 0.3 V
